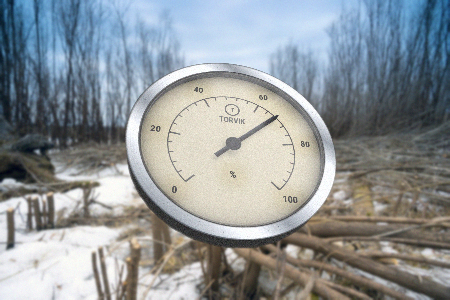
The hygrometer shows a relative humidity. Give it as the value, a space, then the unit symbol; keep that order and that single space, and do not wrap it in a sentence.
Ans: 68 %
